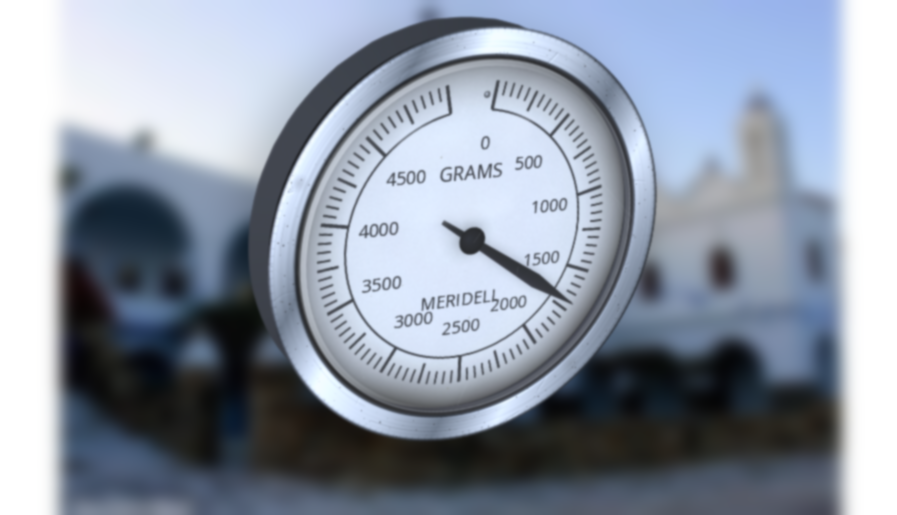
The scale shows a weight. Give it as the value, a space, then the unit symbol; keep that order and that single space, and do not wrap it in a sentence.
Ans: 1700 g
